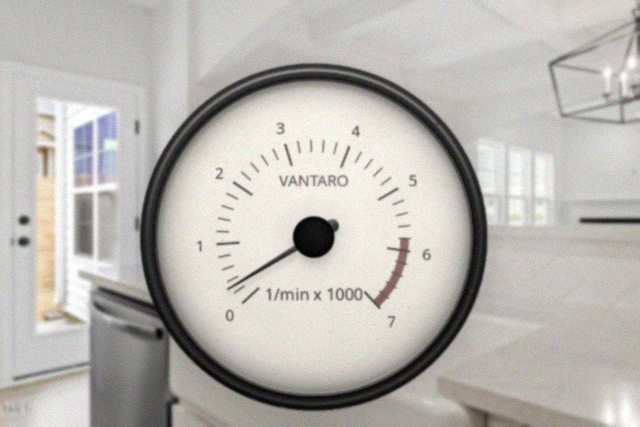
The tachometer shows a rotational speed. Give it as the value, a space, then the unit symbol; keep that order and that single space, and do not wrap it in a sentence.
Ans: 300 rpm
